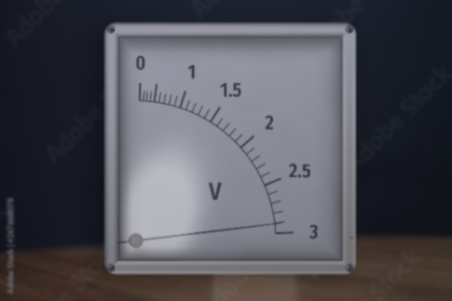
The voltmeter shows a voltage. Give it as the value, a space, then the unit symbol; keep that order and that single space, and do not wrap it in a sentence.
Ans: 2.9 V
